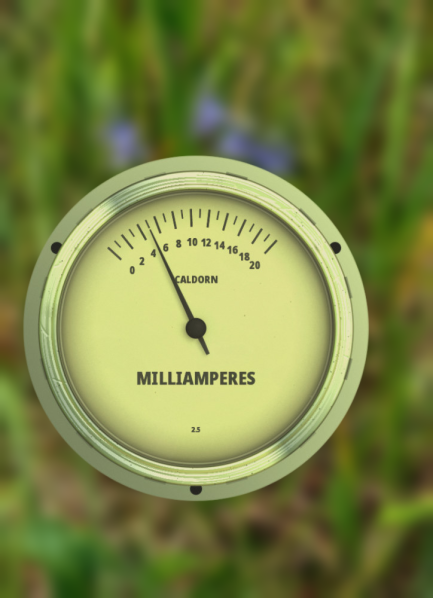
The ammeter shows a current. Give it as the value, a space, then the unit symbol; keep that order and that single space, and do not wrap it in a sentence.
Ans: 5 mA
